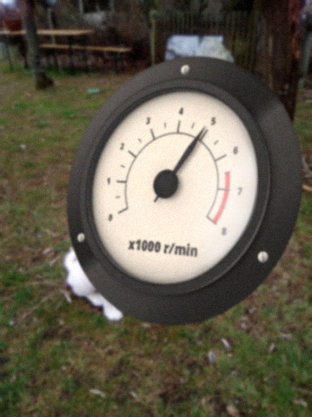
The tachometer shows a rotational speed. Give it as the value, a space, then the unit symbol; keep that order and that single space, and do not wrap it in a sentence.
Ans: 5000 rpm
